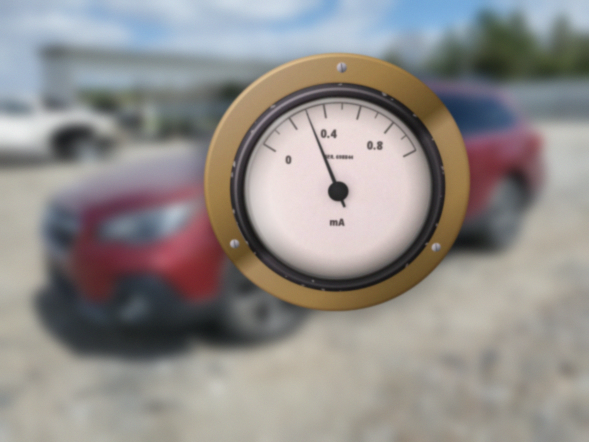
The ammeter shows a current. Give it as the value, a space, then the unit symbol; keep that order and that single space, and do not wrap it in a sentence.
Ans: 0.3 mA
